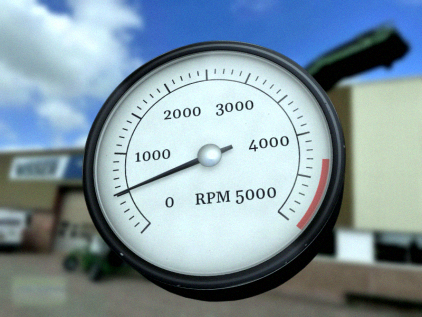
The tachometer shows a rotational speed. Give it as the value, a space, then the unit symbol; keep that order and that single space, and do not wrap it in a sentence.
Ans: 500 rpm
